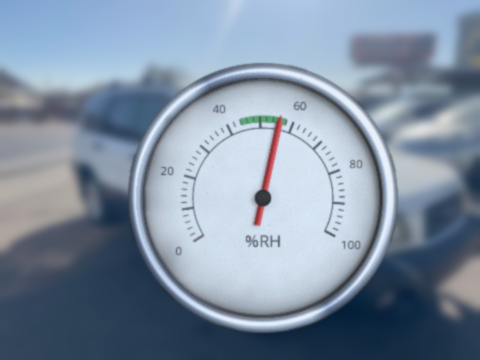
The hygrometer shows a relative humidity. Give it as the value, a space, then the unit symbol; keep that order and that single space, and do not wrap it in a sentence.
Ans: 56 %
